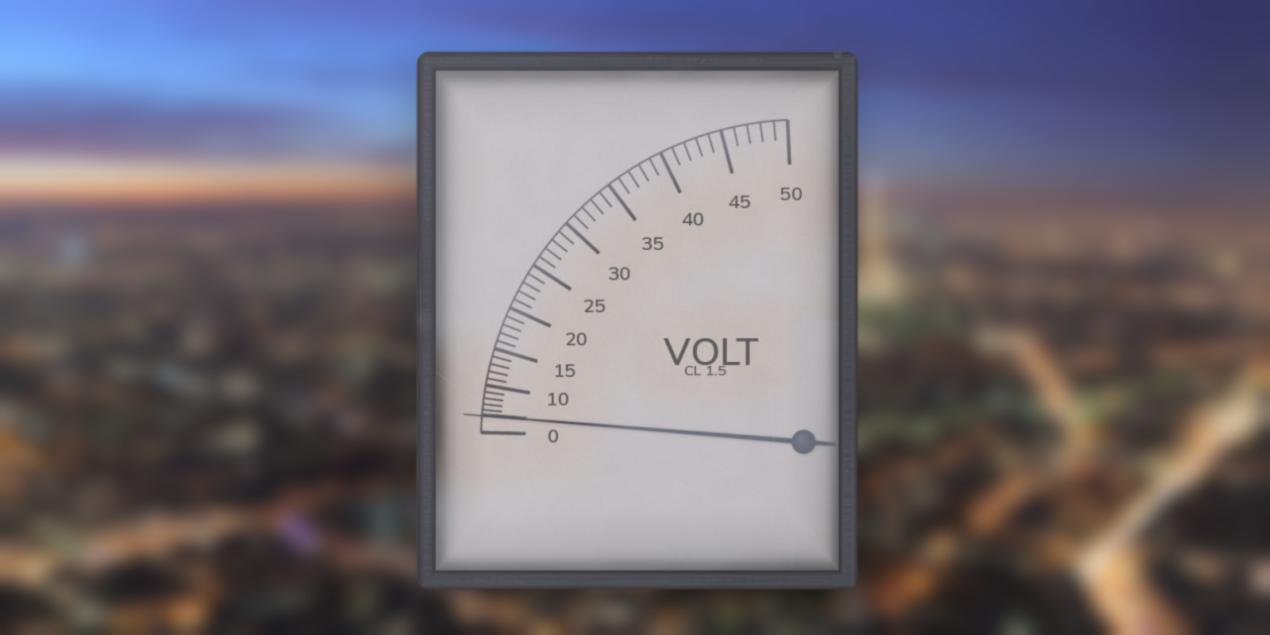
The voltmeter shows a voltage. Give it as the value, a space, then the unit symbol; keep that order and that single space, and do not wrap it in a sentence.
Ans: 5 V
